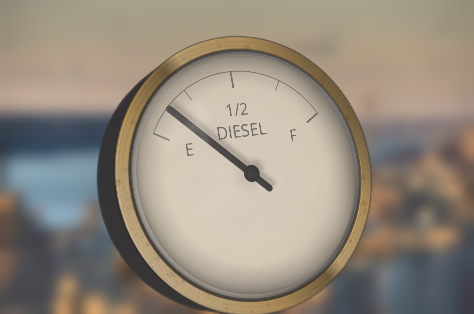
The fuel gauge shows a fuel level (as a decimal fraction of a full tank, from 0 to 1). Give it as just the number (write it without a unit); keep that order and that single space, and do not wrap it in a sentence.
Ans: 0.125
